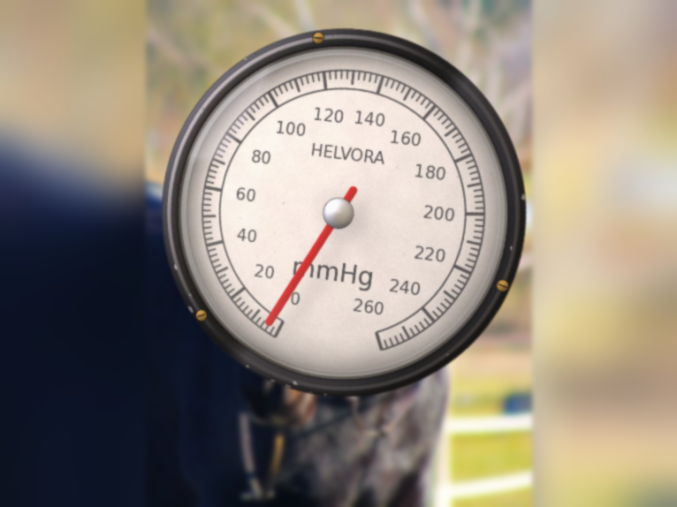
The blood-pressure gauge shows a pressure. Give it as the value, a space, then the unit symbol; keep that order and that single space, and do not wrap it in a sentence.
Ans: 4 mmHg
